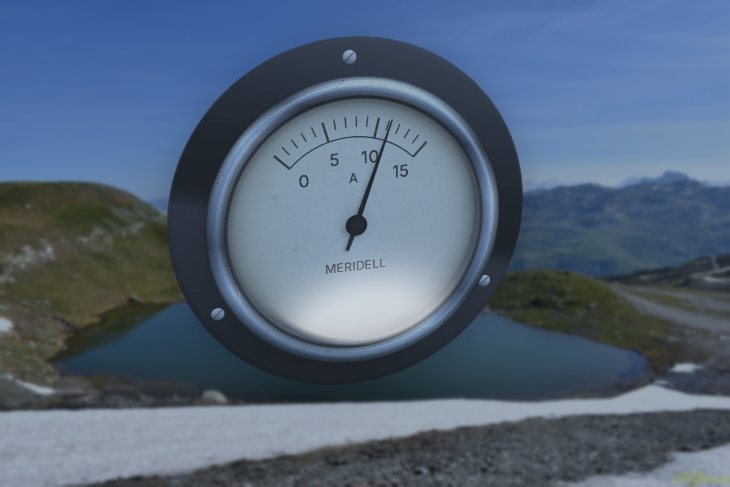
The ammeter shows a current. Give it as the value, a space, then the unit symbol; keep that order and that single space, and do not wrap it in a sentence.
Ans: 11 A
